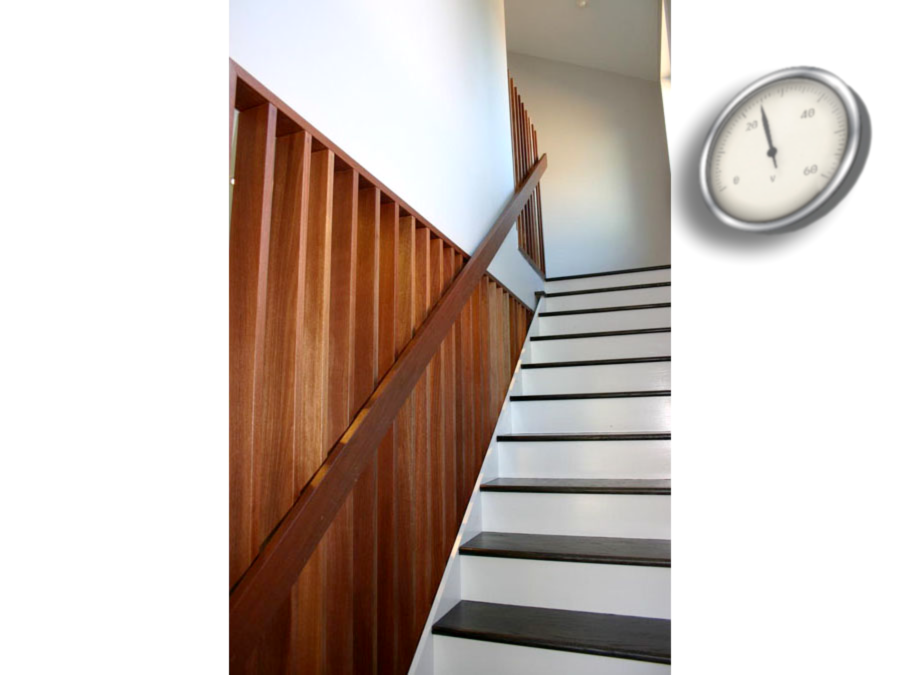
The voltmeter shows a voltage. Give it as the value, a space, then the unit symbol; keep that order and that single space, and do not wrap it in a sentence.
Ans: 25 V
